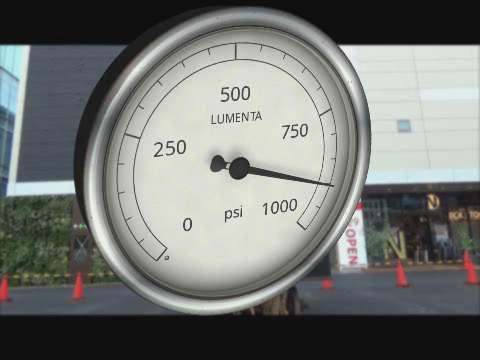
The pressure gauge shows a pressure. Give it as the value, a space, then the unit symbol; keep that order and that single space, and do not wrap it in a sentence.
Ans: 900 psi
